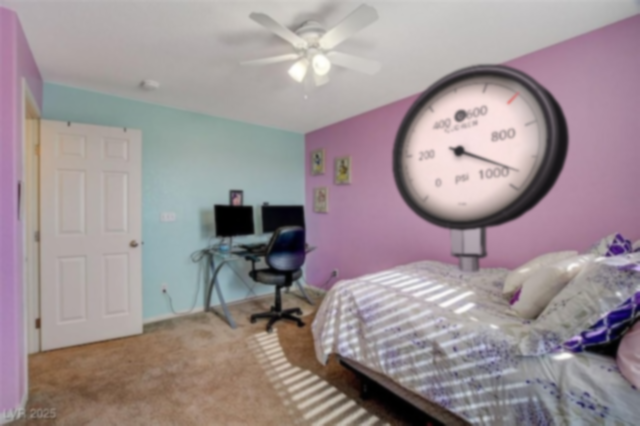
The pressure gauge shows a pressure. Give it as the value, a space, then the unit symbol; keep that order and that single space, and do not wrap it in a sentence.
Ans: 950 psi
